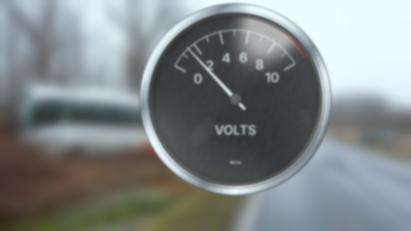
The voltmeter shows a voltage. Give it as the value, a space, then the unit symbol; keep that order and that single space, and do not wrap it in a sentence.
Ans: 1.5 V
